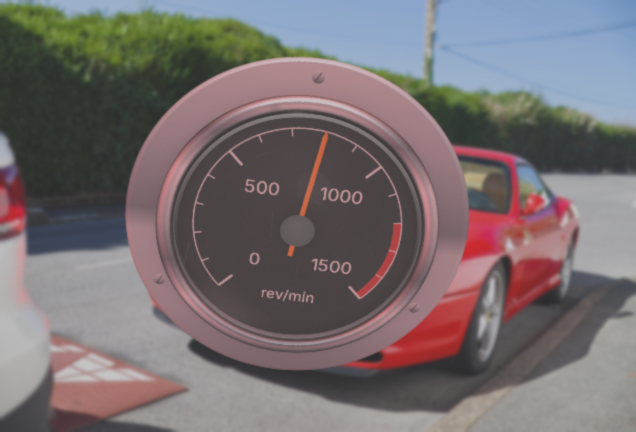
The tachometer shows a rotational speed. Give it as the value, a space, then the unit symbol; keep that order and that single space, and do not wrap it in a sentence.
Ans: 800 rpm
